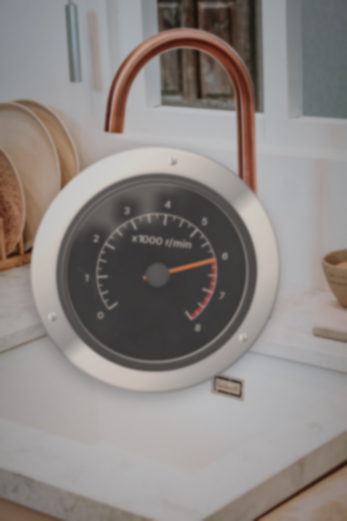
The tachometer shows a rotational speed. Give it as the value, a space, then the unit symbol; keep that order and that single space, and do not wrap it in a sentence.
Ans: 6000 rpm
